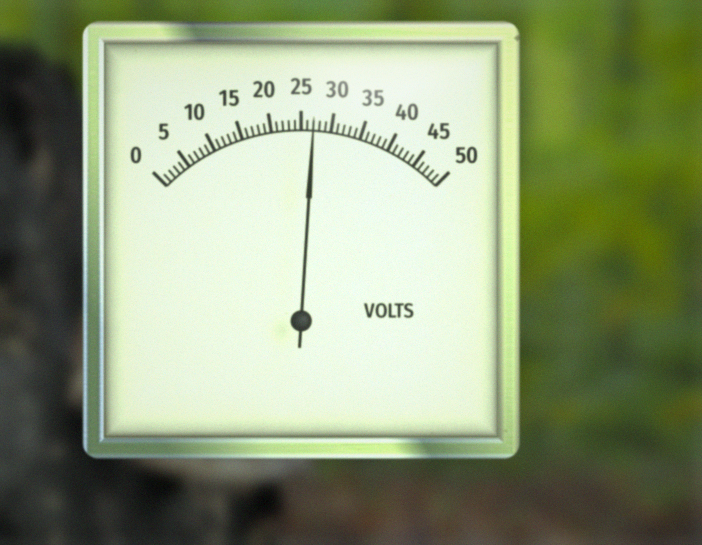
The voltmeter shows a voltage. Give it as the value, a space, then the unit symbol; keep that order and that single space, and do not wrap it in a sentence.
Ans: 27 V
